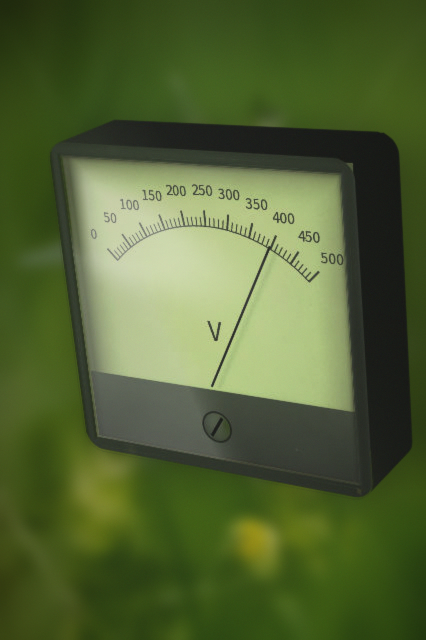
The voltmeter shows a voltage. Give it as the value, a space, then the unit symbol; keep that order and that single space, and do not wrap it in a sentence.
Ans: 400 V
